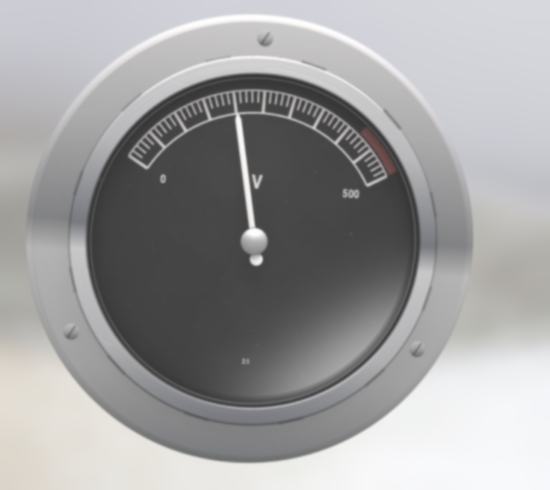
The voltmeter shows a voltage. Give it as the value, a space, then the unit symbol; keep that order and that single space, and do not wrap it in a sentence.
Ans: 200 V
